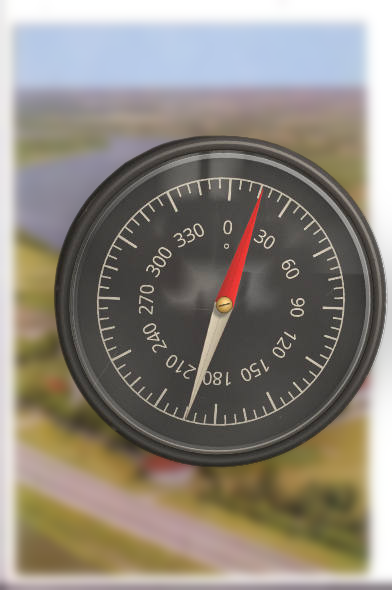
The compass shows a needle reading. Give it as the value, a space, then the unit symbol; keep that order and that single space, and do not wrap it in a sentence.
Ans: 15 °
